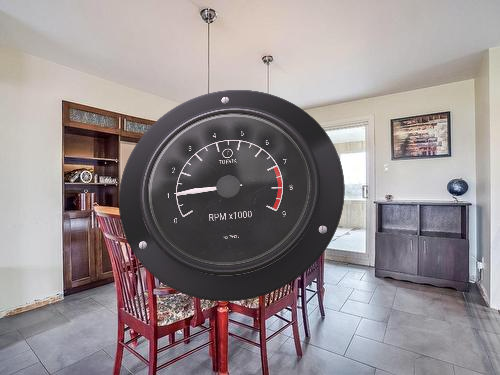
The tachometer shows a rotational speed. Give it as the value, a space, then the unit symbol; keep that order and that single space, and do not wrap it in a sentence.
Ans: 1000 rpm
